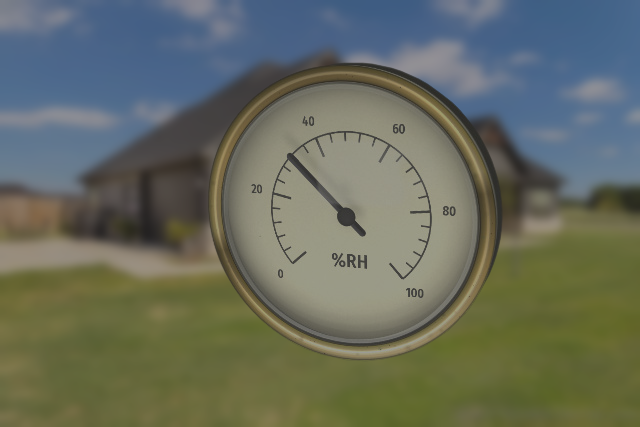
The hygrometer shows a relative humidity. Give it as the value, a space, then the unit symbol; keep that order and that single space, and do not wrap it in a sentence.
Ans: 32 %
